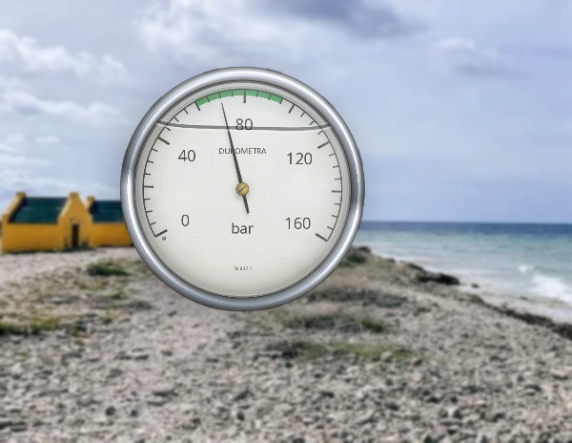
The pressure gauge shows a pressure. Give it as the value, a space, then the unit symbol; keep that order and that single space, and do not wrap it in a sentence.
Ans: 70 bar
